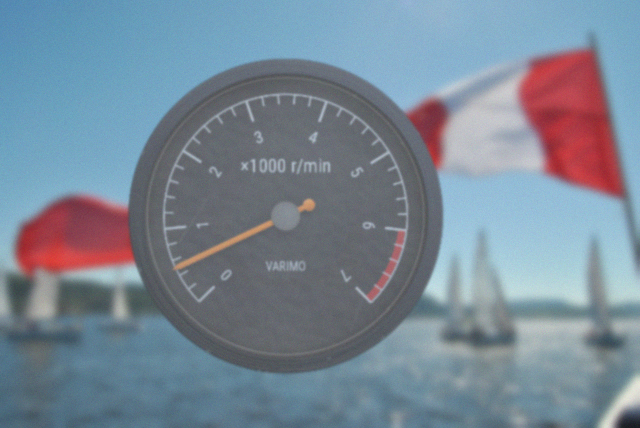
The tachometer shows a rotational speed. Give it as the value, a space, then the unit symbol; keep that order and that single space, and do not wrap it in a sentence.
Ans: 500 rpm
